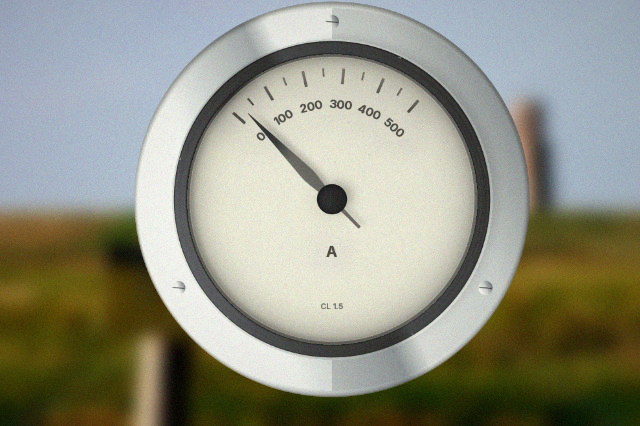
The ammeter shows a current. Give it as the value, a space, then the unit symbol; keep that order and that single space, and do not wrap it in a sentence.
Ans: 25 A
